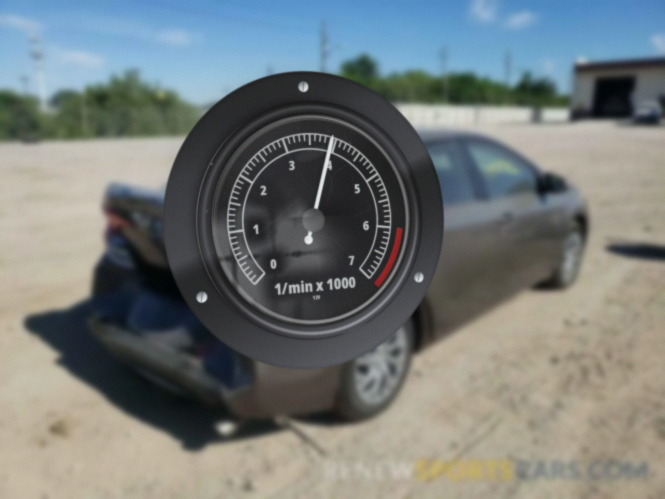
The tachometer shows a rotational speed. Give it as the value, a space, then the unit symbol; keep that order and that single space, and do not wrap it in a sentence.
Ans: 3900 rpm
